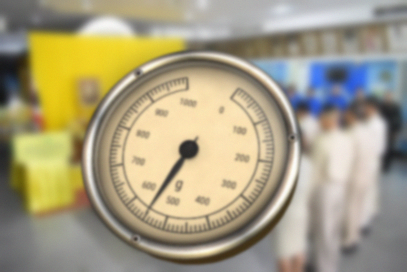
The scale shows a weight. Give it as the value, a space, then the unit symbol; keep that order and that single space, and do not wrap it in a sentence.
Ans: 550 g
